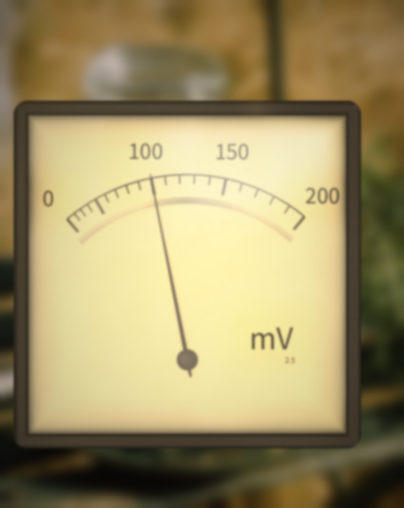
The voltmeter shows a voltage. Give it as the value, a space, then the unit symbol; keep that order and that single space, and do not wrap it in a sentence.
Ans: 100 mV
